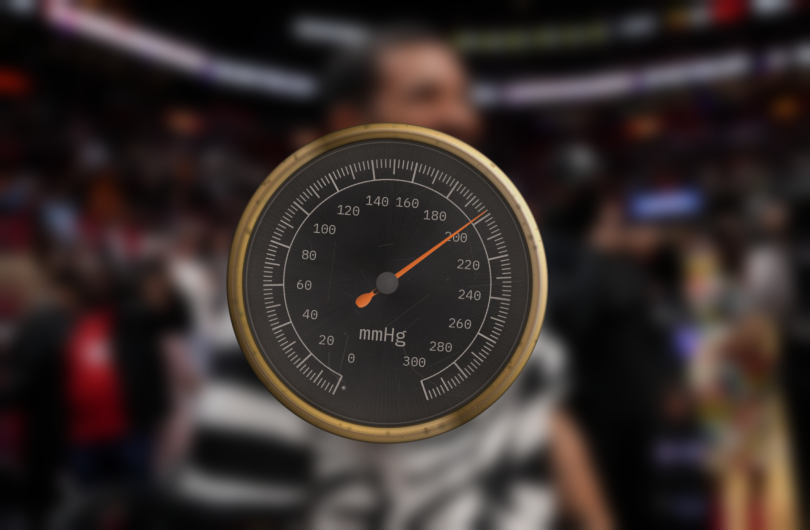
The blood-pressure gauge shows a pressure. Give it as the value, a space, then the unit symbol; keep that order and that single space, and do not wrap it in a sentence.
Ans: 198 mmHg
